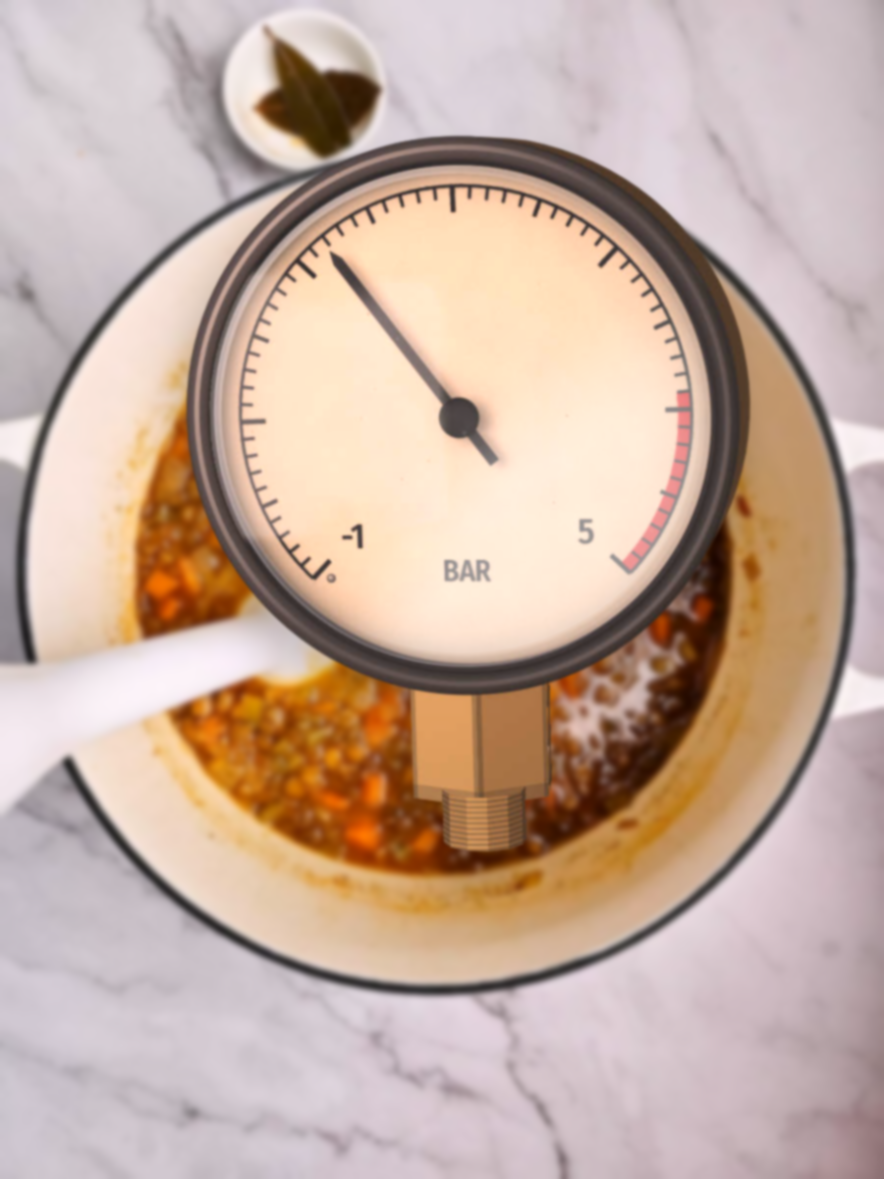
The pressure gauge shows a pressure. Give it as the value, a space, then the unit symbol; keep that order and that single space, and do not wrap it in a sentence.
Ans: 1.2 bar
